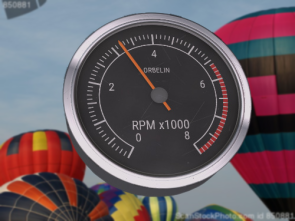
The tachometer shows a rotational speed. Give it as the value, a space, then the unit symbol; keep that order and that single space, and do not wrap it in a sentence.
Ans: 3200 rpm
